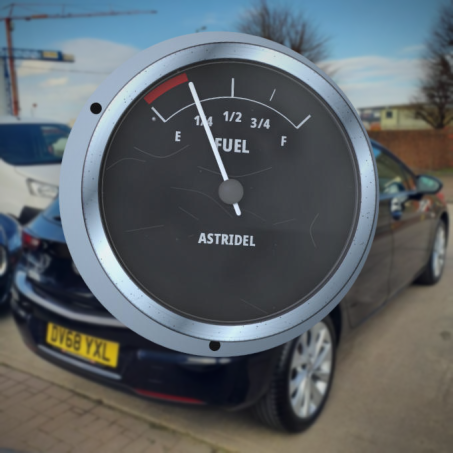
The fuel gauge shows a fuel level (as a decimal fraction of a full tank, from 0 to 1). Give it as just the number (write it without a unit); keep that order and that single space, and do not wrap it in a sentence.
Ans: 0.25
